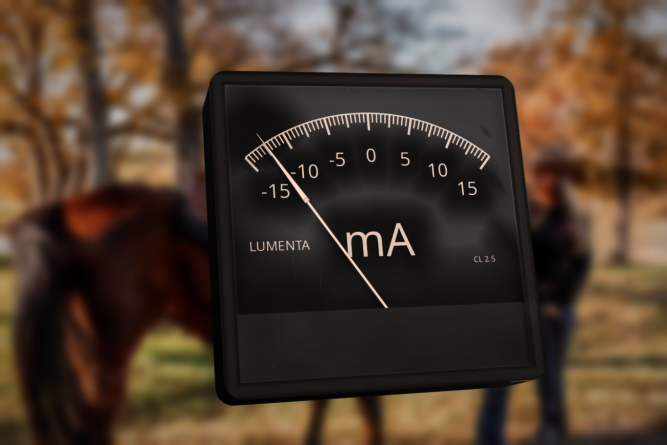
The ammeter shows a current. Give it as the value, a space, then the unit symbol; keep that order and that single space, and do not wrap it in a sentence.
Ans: -12.5 mA
